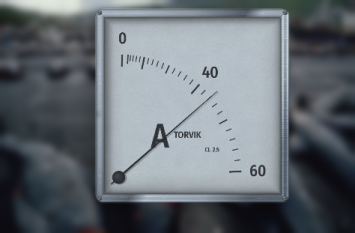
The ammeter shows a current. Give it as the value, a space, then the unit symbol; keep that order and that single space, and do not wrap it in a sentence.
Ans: 44 A
